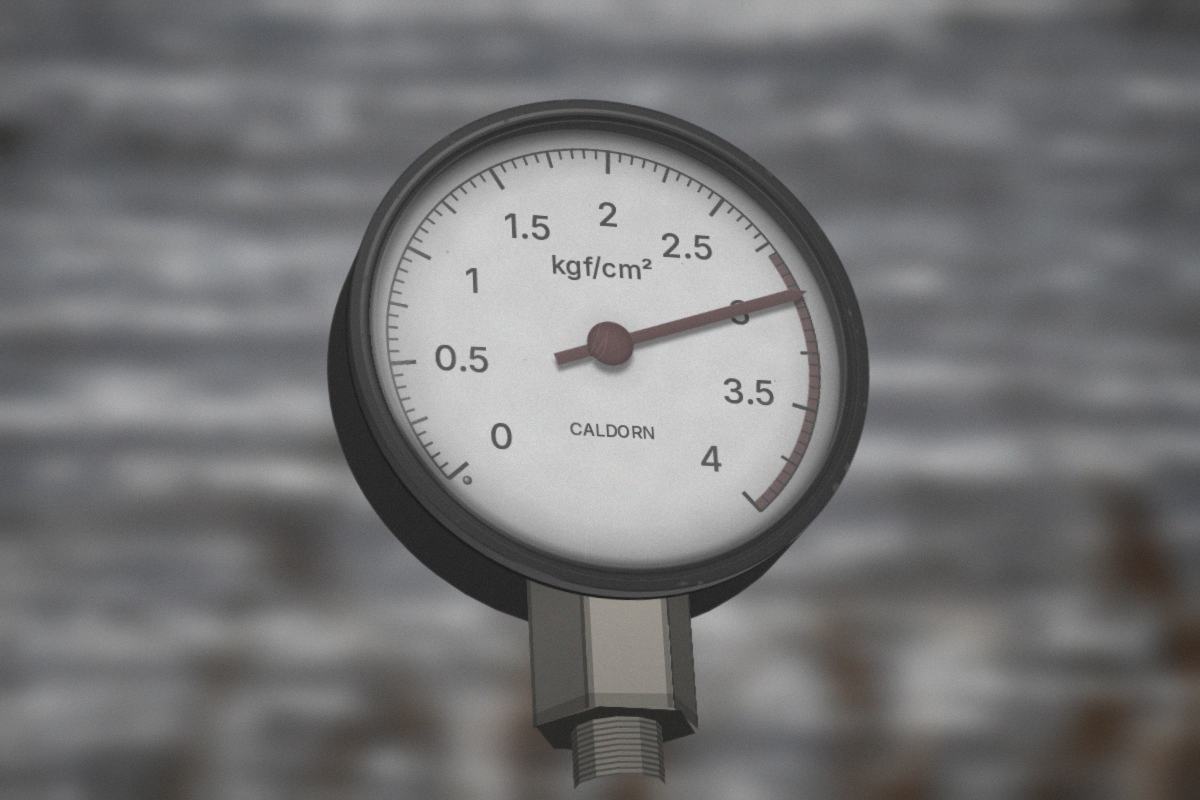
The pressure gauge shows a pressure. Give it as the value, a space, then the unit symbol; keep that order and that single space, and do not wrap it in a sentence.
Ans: 3 kg/cm²
